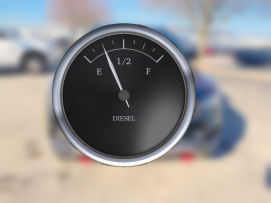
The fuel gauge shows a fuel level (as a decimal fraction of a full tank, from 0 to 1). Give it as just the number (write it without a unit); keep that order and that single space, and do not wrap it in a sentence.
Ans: 0.25
